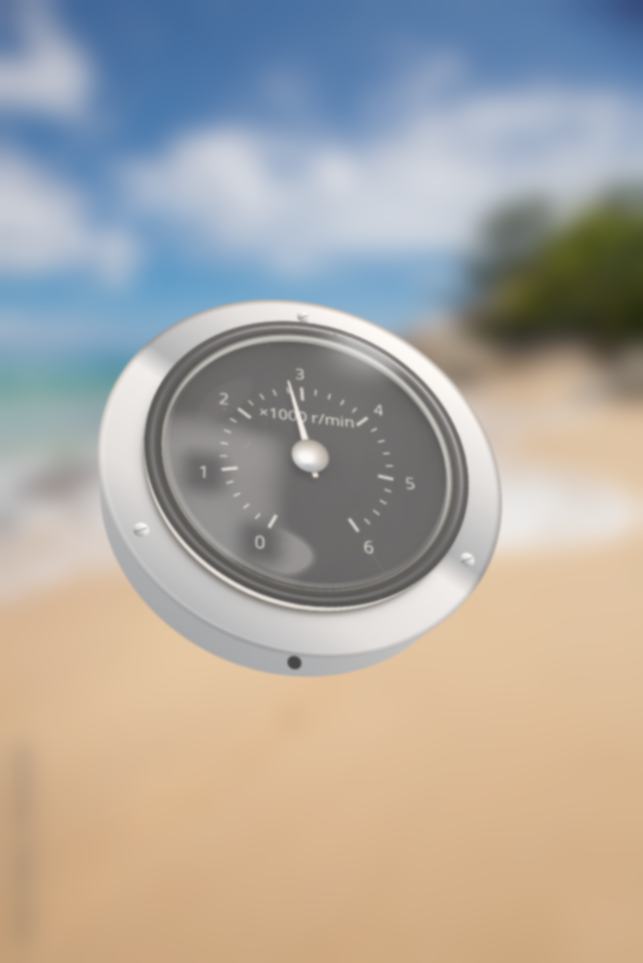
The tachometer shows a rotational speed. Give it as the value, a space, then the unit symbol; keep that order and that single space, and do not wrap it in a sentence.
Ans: 2800 rpm
